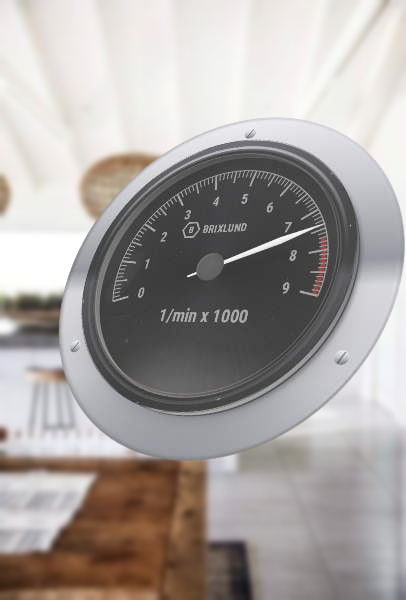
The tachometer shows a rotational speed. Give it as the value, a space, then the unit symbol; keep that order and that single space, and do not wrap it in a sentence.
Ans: 7500 rpm
